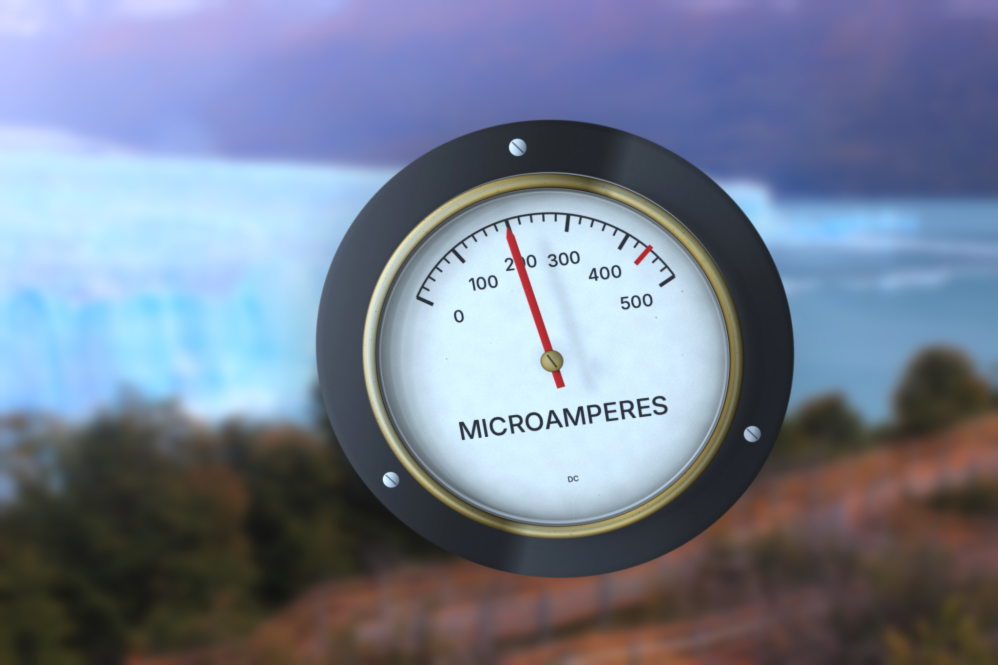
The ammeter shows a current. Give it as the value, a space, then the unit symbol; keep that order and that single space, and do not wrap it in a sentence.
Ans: 200 µA
